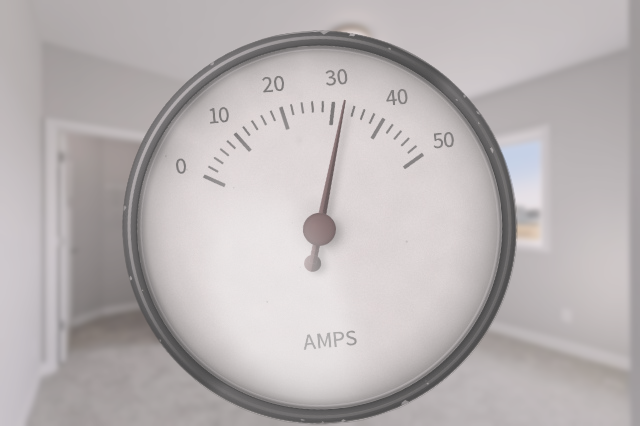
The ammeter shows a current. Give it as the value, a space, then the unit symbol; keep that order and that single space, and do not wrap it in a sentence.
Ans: 32 A
